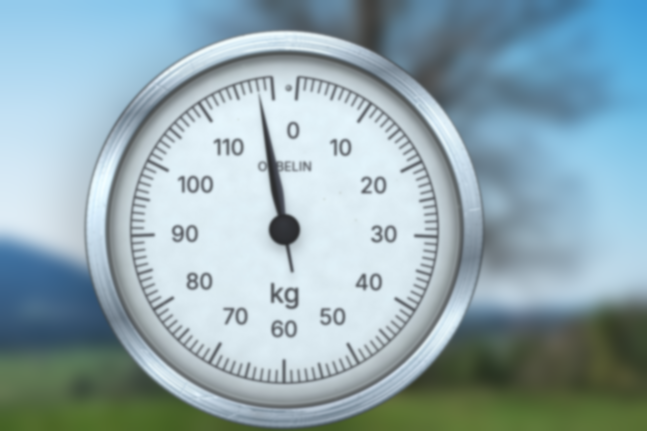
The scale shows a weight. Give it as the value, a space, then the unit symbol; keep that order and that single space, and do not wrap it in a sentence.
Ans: 118 kg
